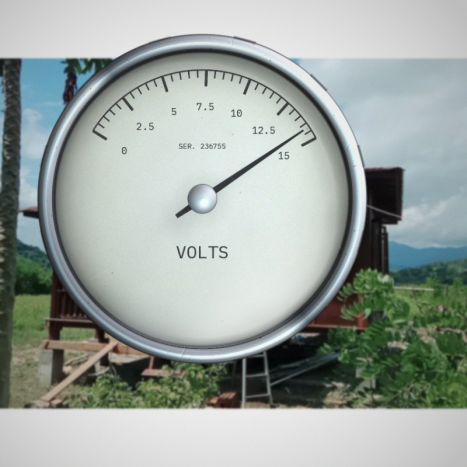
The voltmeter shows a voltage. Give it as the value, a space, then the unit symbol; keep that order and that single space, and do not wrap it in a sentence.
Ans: 14.25 V
